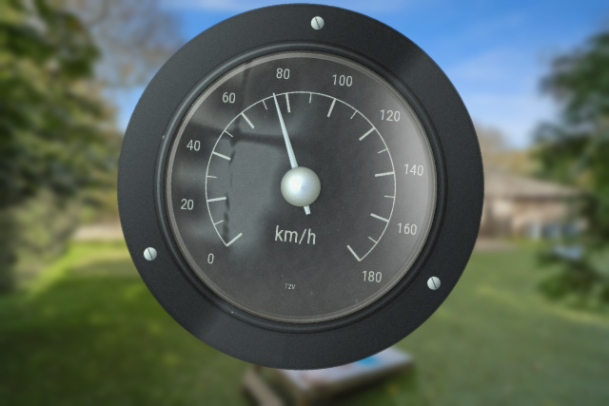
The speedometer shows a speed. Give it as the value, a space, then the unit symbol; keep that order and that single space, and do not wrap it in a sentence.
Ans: 75 km/h
